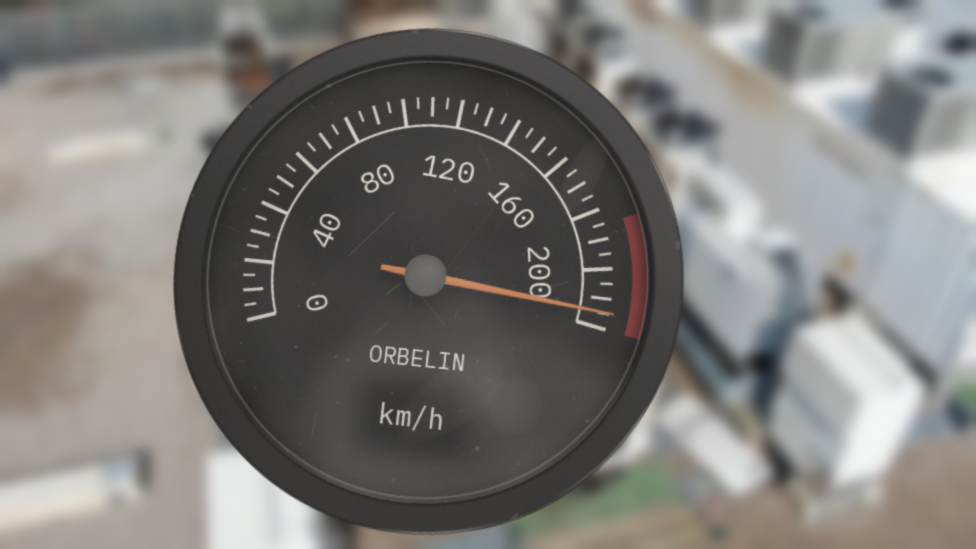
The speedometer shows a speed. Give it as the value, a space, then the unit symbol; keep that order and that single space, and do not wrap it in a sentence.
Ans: 215 km/h
